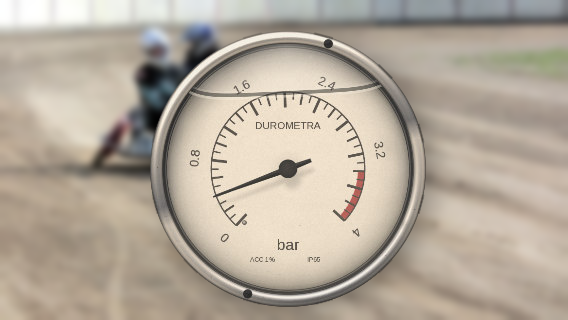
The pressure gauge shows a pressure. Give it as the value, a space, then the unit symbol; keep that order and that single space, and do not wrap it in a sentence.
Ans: 0.4 bar
